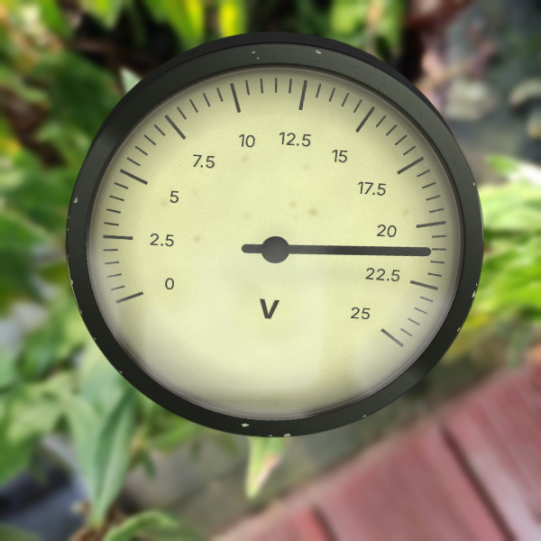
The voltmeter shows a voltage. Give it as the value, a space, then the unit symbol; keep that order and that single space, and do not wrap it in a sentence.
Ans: 21 V
